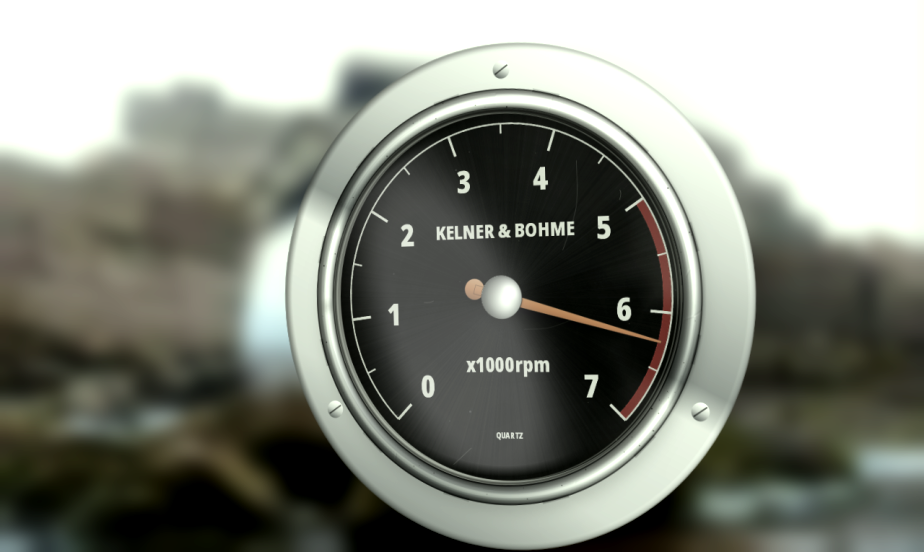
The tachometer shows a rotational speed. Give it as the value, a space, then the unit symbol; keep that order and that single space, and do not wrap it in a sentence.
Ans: 6250 rpm
